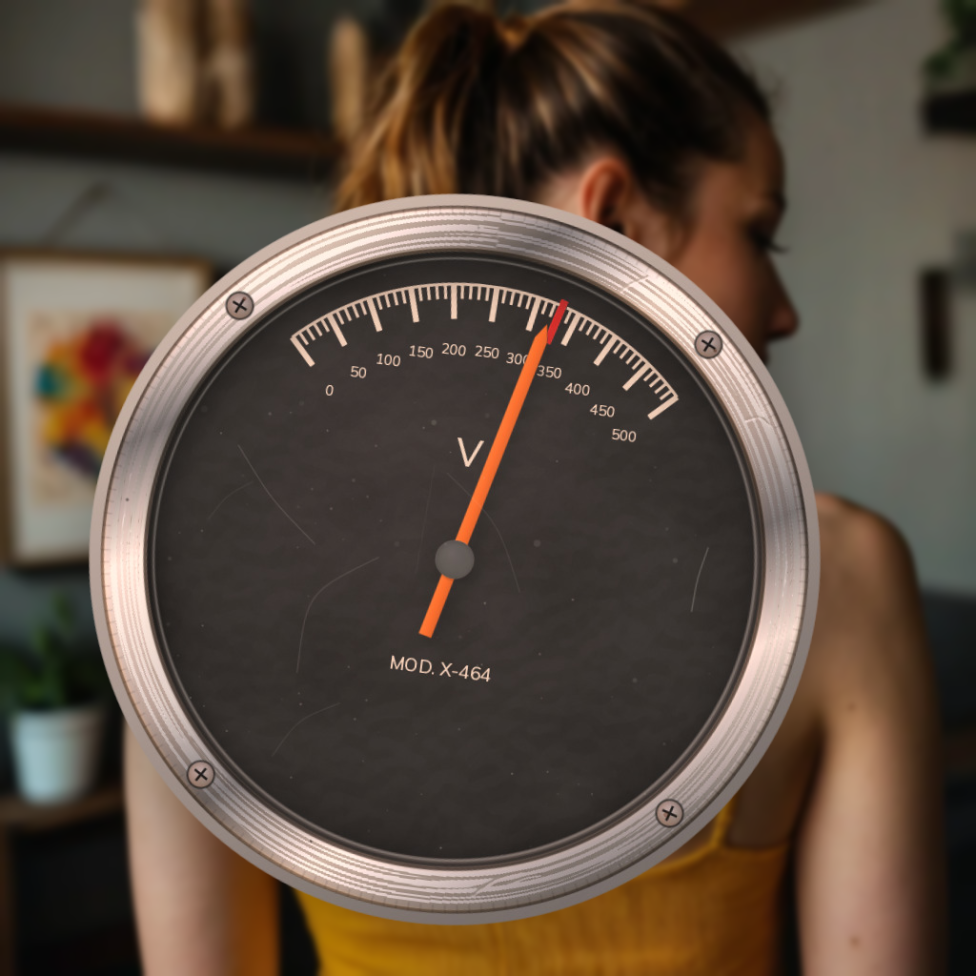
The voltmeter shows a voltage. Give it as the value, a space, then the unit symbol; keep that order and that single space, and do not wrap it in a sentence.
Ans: 320 V
